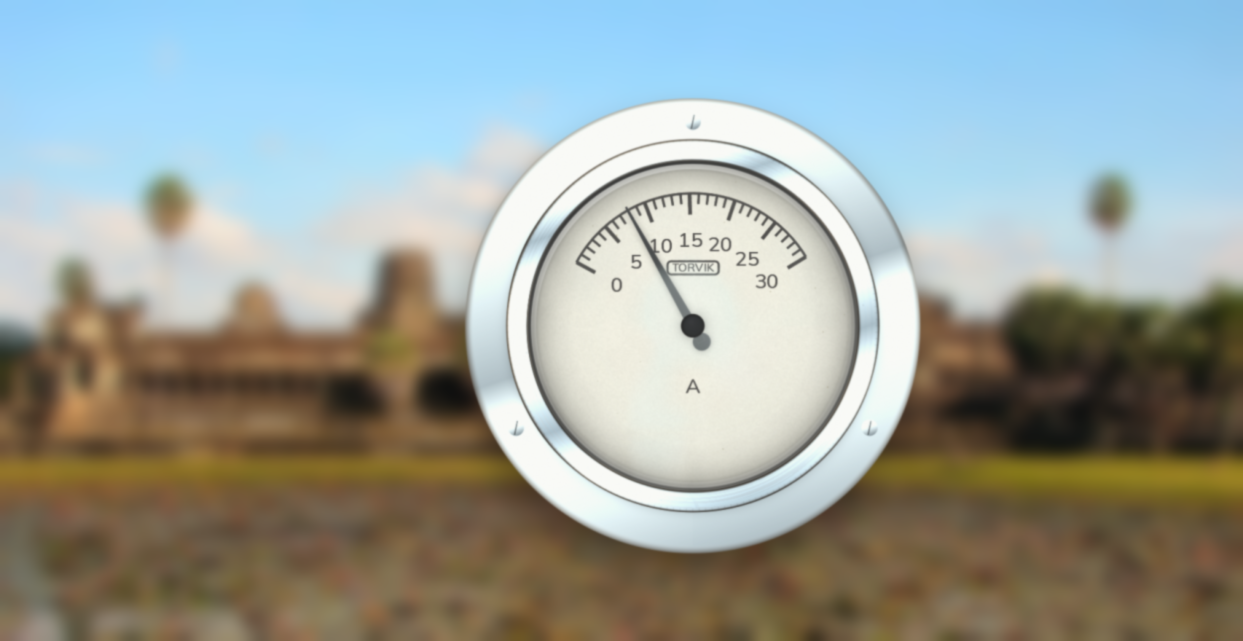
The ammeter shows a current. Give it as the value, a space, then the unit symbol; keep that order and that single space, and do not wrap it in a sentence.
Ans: 8 A
